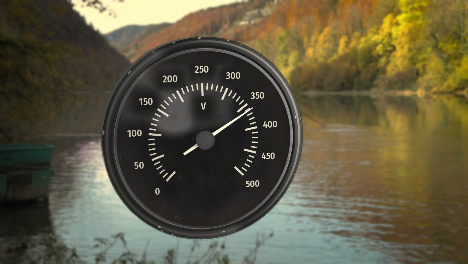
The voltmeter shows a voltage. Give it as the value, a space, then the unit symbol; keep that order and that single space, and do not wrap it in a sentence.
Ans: 360 V
